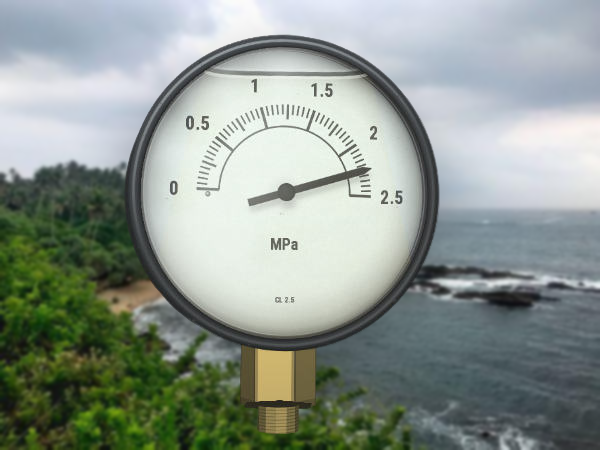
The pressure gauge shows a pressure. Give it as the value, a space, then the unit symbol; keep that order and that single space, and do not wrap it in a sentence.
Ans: 2.25 MPa
